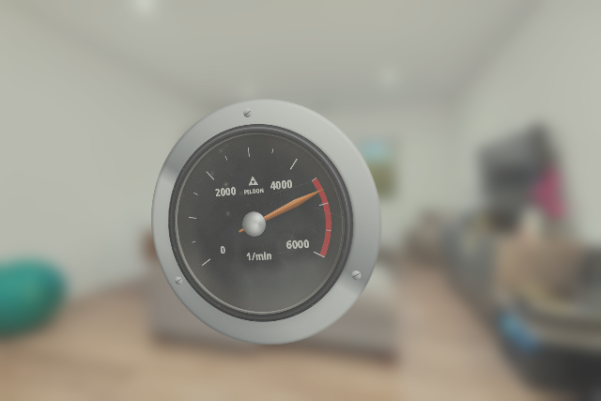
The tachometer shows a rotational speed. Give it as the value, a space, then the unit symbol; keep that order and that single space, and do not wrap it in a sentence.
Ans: 4750 rpm
